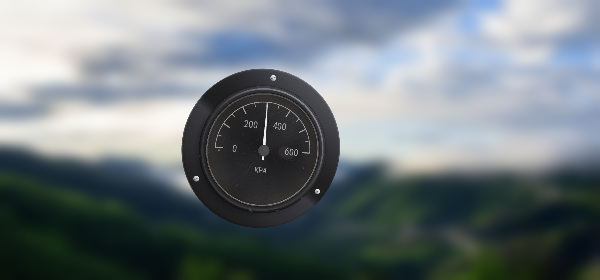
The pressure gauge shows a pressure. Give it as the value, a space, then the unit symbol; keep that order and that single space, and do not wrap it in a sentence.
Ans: 300 kPa
